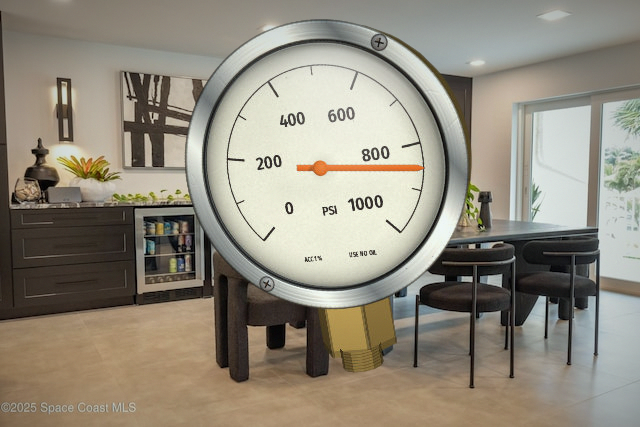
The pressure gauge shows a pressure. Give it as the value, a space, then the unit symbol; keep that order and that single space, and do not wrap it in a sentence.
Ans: 850 psi
